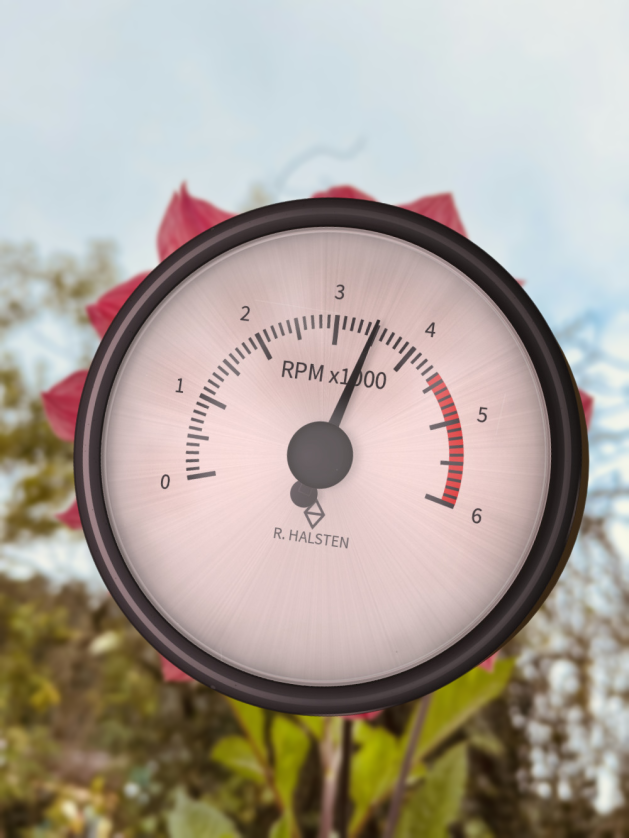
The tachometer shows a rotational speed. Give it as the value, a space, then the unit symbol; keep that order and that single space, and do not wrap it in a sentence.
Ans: 3500 rpm
